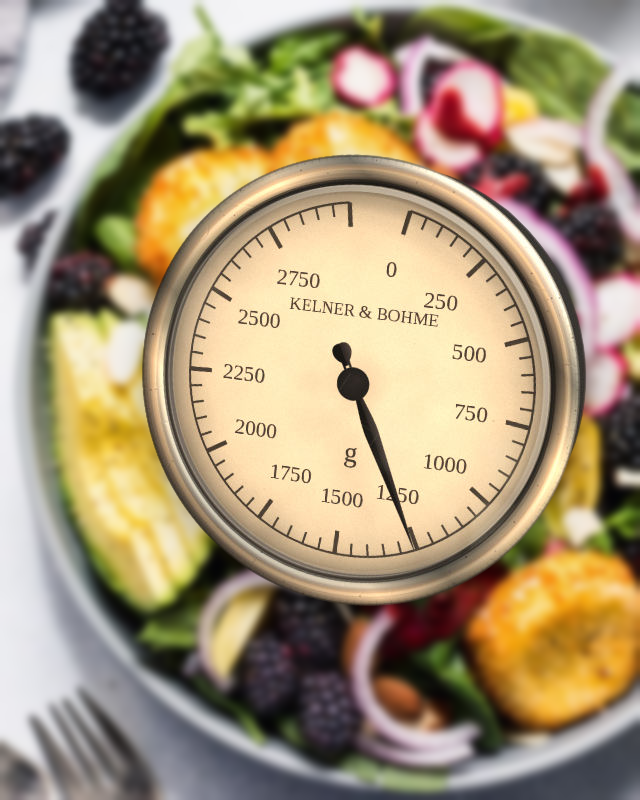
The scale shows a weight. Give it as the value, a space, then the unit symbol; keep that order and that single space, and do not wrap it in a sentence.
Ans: 1250 g
